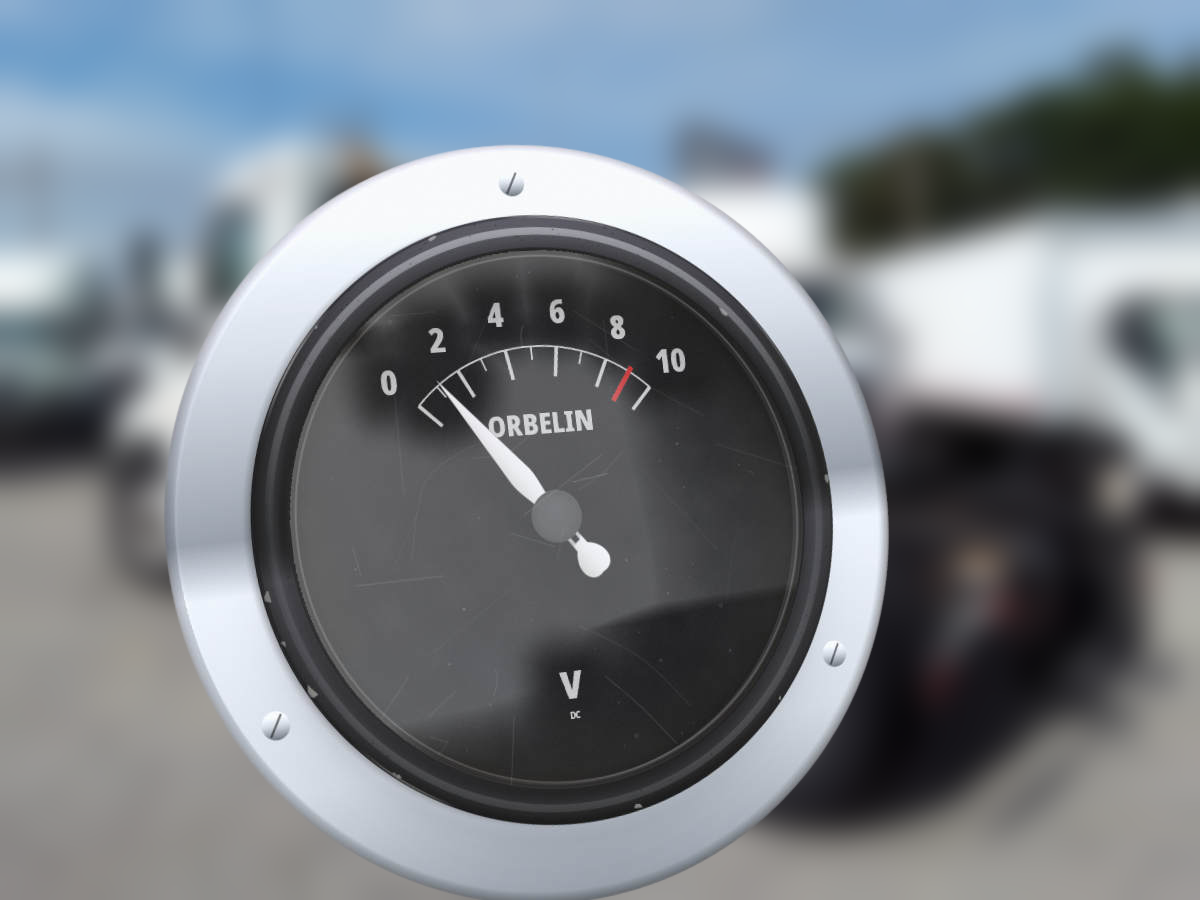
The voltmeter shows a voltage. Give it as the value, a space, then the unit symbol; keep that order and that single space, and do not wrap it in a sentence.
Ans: 1 V
